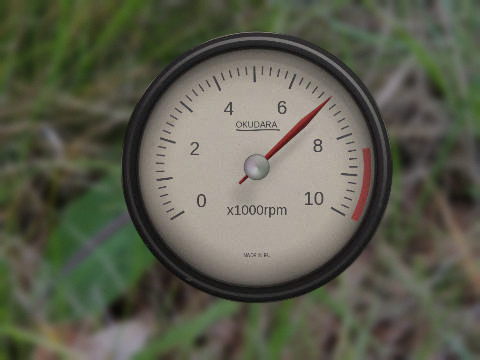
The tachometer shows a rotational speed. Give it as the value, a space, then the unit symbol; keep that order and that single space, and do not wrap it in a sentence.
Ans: 7000 rpm
